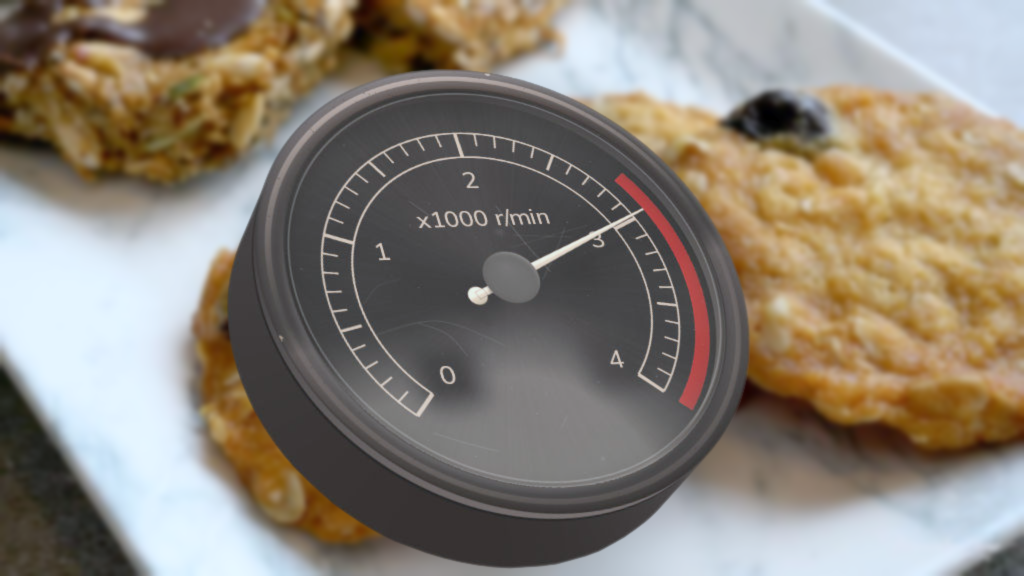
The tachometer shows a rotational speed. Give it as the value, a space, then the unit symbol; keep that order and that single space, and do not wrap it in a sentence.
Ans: 3000 rpm
